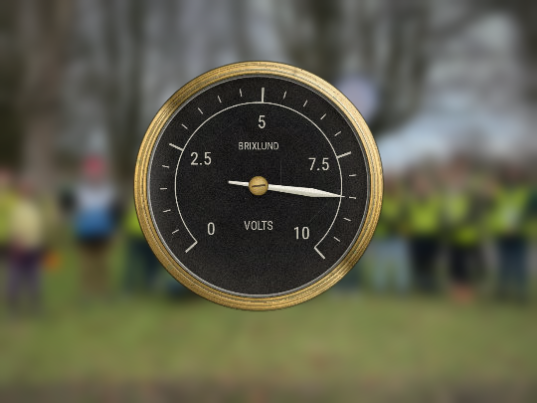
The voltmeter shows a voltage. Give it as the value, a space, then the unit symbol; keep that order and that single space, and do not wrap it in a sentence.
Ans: 8.5 V
